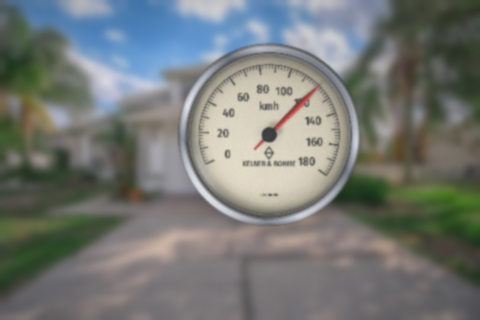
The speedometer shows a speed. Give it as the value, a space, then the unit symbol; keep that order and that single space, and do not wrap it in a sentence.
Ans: 120 km/h
